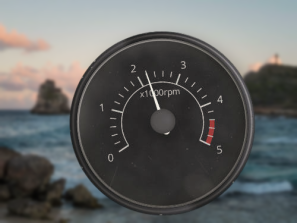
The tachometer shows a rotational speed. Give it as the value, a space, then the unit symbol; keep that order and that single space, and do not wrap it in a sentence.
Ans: 2200 rpm
